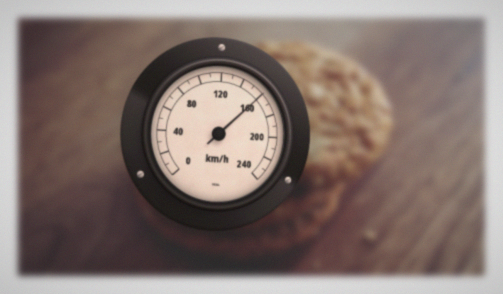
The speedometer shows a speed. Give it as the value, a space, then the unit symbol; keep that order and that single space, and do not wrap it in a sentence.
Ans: 160 km/h
